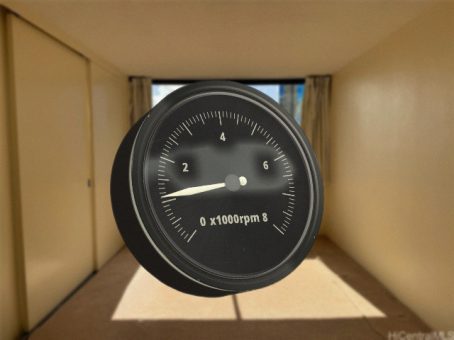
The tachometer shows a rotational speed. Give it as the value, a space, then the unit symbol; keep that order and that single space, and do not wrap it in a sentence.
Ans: 1100 rpm
